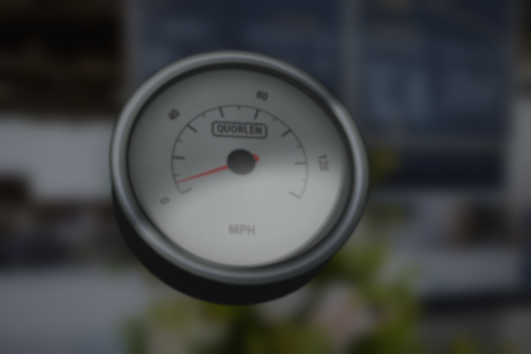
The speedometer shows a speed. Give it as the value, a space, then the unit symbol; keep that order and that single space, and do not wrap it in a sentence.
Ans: 5 mph
